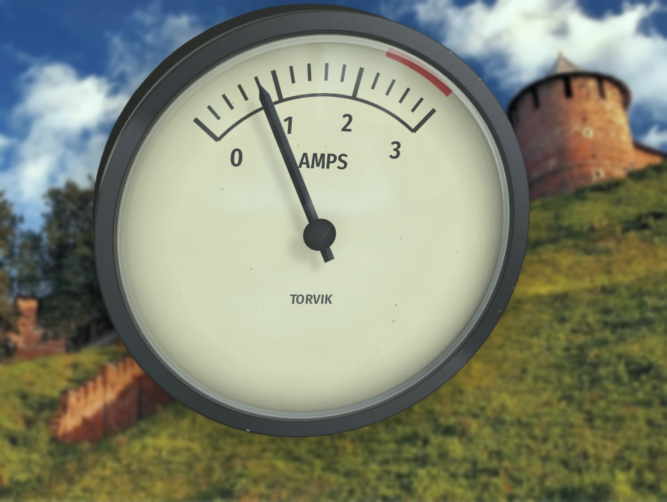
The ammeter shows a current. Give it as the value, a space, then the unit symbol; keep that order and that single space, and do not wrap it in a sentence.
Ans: 0.8 A
